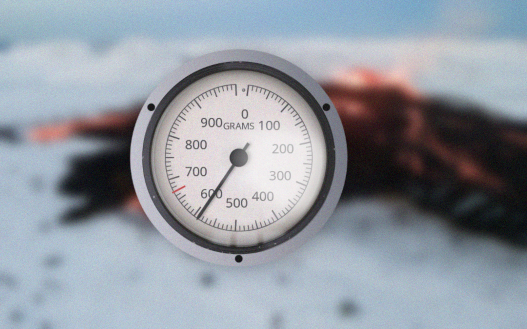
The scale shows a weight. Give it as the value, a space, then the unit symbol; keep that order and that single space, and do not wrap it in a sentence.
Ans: 590 g
